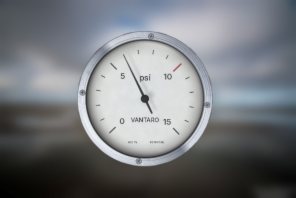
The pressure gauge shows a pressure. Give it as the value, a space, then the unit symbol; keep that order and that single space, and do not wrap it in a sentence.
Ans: 6 psi
